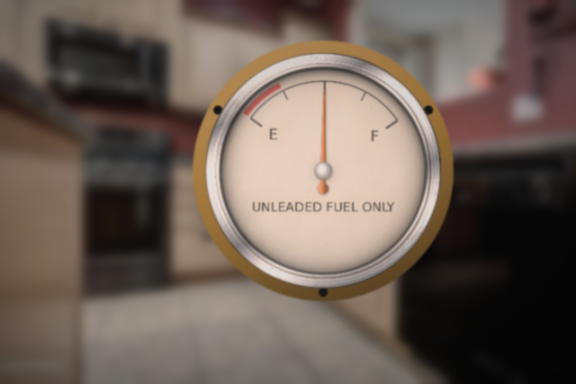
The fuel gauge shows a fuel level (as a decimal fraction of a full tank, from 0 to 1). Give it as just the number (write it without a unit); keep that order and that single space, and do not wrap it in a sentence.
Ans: 0.5
